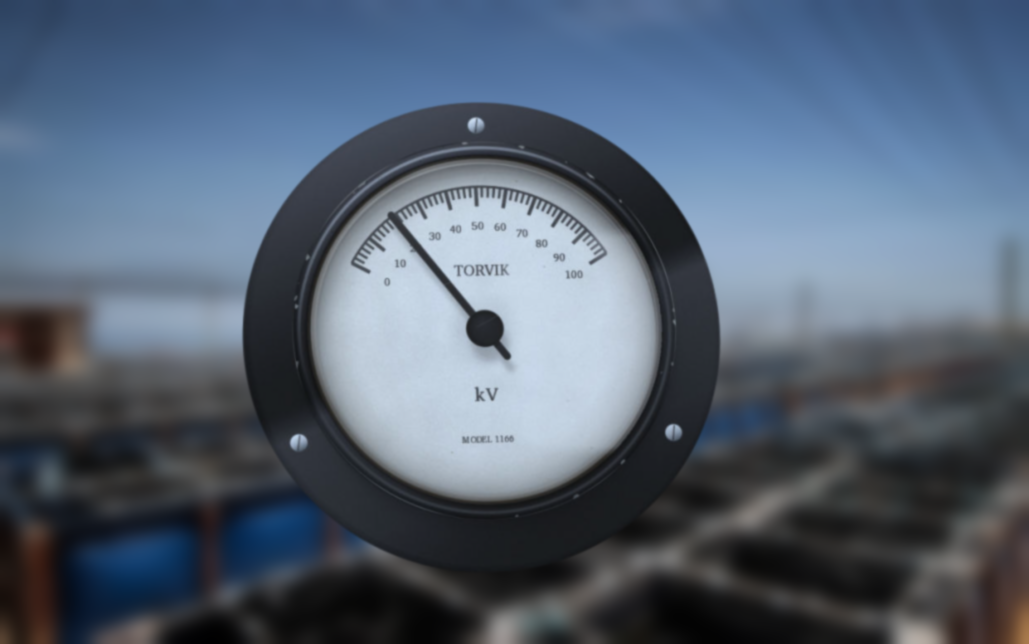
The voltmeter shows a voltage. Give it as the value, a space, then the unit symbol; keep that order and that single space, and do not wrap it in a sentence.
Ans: 20 kV
